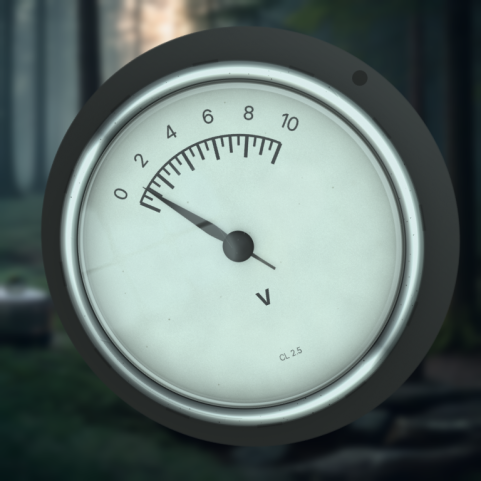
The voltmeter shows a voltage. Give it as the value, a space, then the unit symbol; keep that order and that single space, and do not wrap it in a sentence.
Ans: 1 V
